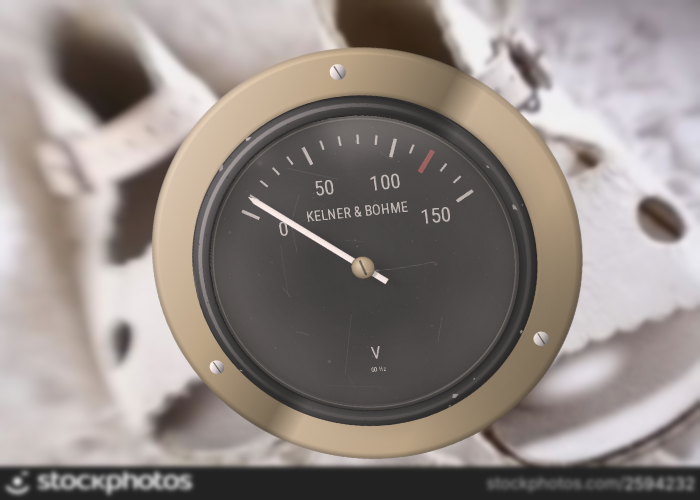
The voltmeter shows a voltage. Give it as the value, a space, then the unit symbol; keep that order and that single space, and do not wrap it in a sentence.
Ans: 10 V
